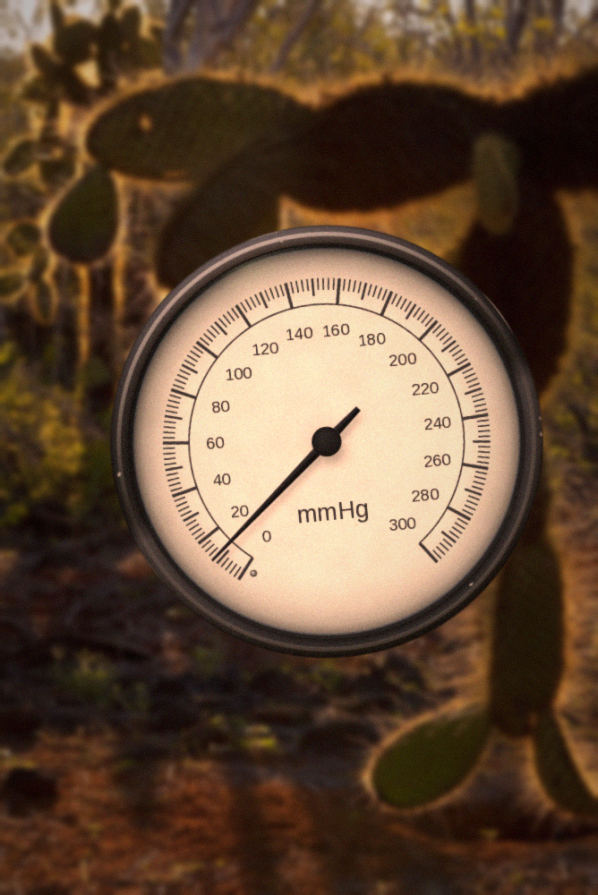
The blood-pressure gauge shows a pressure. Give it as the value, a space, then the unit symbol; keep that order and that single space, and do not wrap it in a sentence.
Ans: 12 mmHg
